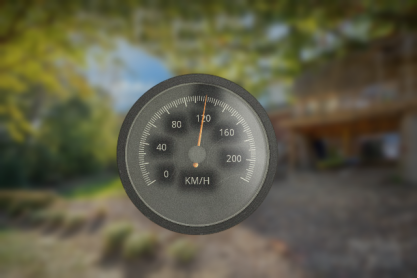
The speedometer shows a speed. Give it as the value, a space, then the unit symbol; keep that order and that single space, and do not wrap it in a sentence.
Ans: 120 km/h
